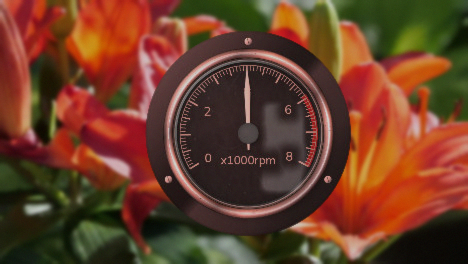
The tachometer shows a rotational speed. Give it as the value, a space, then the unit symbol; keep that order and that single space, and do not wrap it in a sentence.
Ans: 4000 rpm
